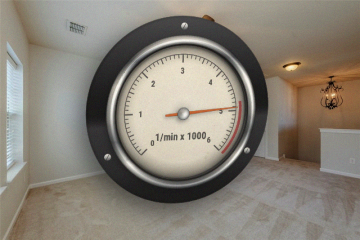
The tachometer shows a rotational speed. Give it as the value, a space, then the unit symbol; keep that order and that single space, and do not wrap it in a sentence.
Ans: 4900 rpm
